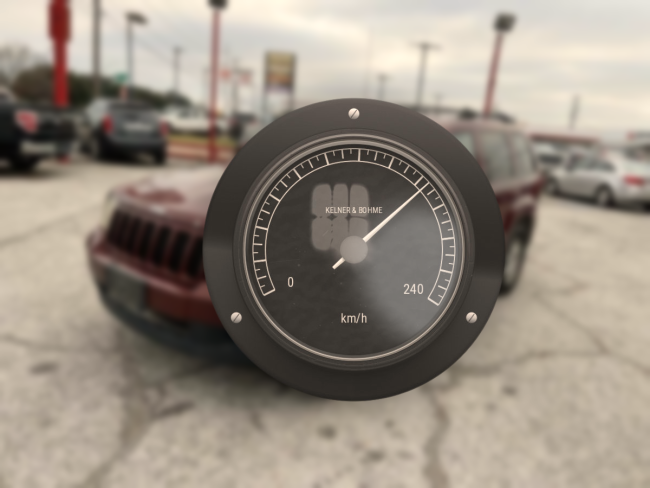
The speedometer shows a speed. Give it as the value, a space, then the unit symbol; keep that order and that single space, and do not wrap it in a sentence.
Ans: 165 km/h
